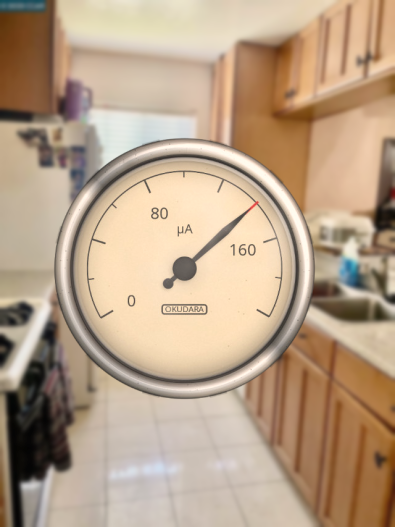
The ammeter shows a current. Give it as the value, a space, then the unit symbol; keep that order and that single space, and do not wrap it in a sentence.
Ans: 140 µA
